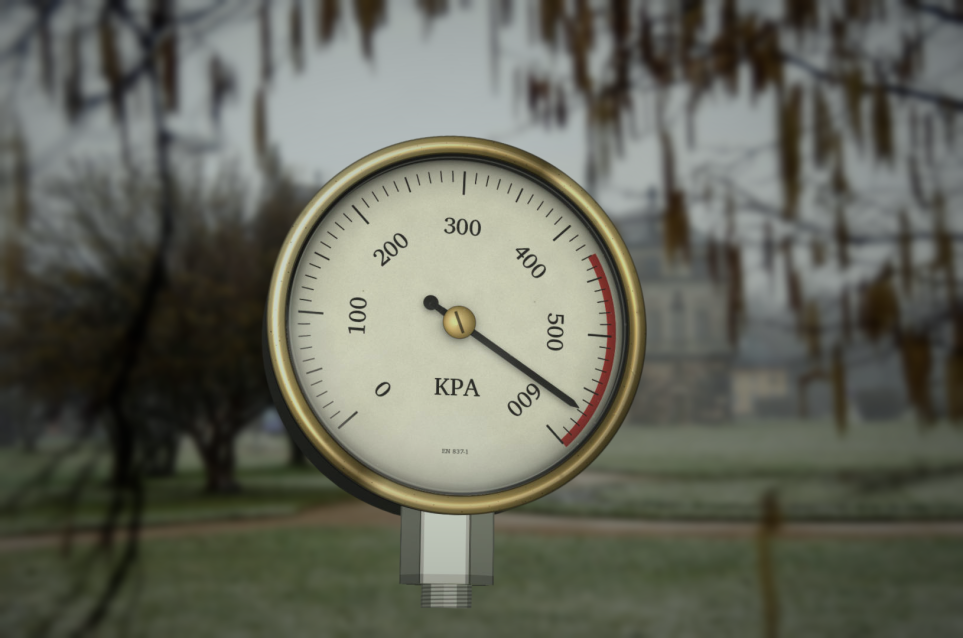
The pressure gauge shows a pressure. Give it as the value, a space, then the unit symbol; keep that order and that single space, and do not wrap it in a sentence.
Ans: 570 kPa
